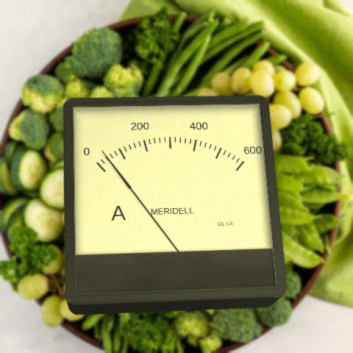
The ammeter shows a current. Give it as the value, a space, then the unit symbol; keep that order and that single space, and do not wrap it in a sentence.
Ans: 40 A
